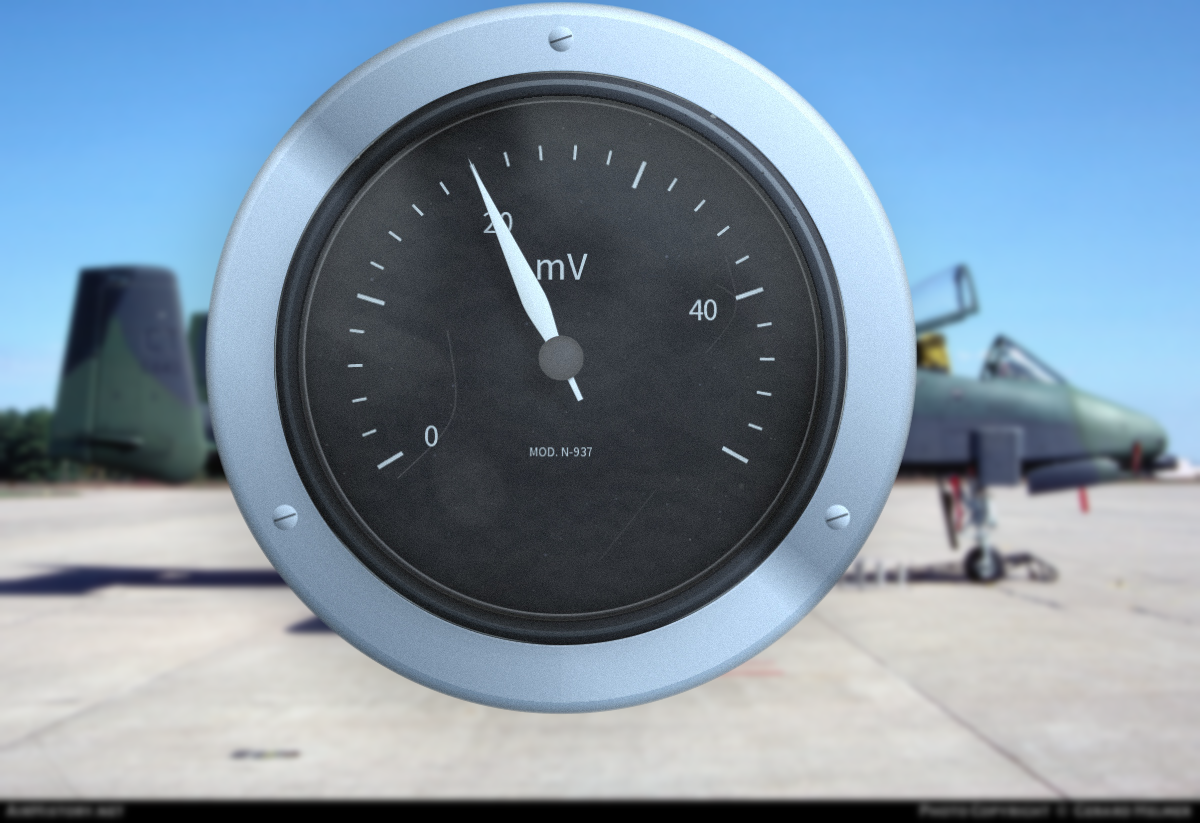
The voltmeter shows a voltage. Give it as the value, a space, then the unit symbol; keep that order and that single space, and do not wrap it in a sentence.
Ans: 20 mV
